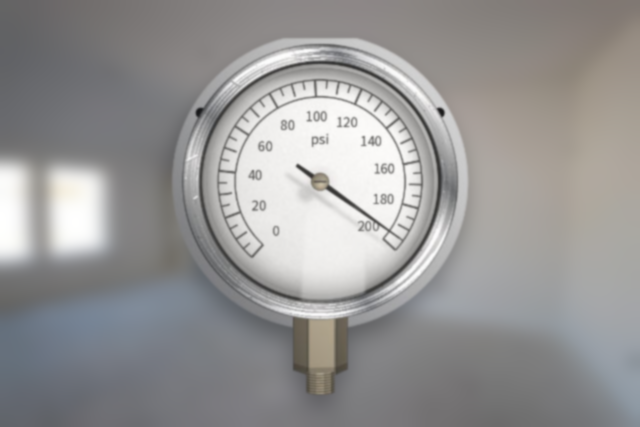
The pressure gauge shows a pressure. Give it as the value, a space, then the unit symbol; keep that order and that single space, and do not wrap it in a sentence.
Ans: 195 psi
